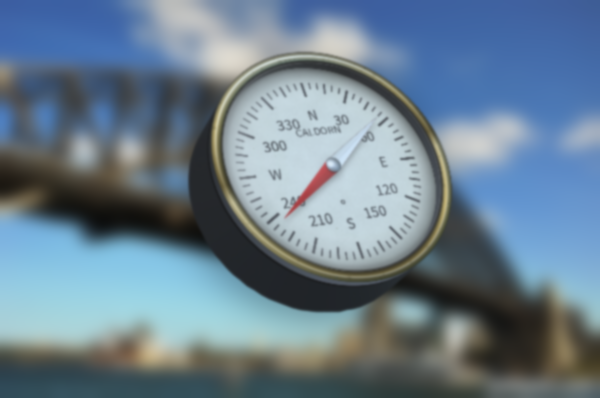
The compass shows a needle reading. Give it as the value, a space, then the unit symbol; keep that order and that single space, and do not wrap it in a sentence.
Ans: 235 °
